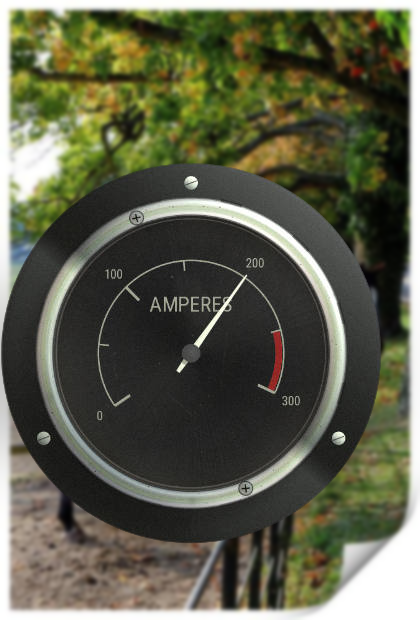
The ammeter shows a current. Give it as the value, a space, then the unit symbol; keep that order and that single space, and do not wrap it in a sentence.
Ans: 200 A
